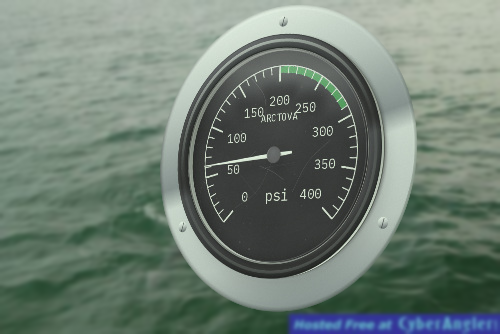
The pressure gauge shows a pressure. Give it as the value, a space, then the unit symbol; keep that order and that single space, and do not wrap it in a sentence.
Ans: 60 psi
